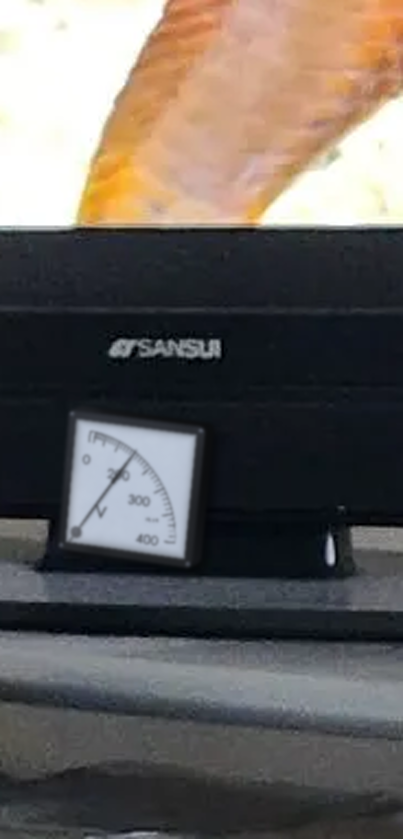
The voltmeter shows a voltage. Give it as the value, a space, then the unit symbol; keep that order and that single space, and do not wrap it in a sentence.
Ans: 200 V
